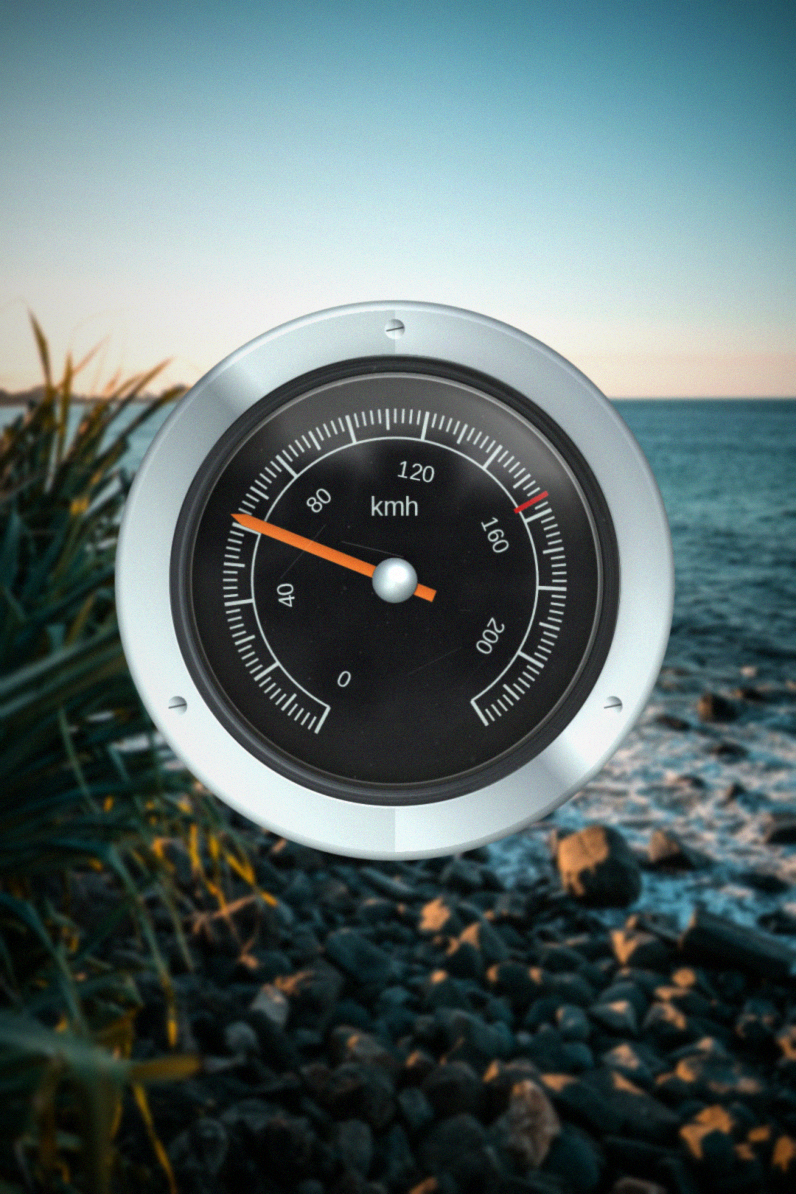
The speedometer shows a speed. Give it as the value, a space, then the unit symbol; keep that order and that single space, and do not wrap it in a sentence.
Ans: 62 km/h
